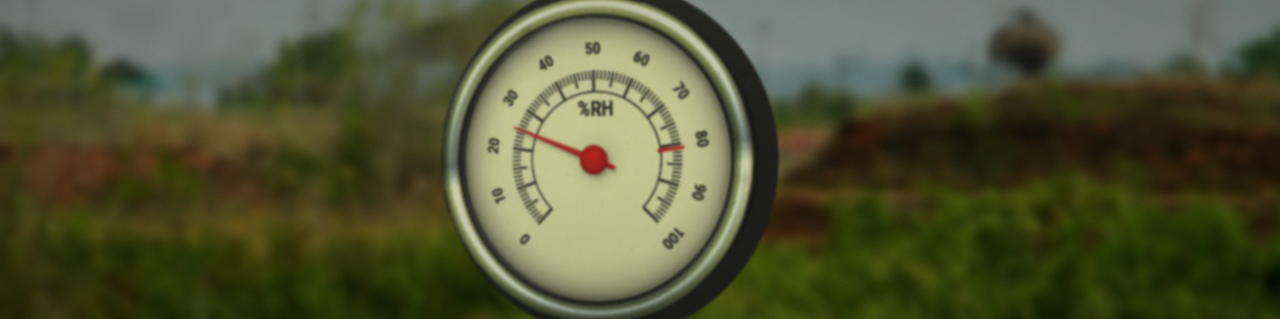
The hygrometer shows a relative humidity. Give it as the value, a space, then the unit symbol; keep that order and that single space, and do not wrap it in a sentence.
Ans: 25 %
